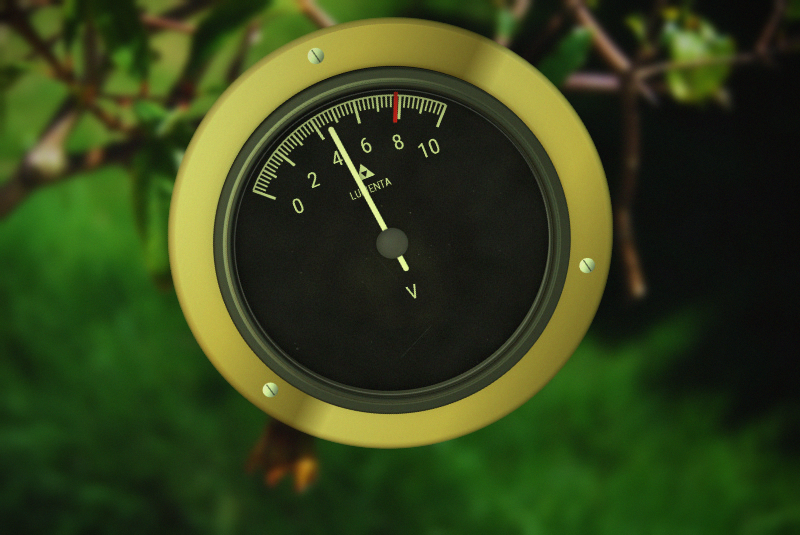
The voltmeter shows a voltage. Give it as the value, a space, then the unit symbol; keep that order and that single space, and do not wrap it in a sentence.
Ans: 4.6 V
